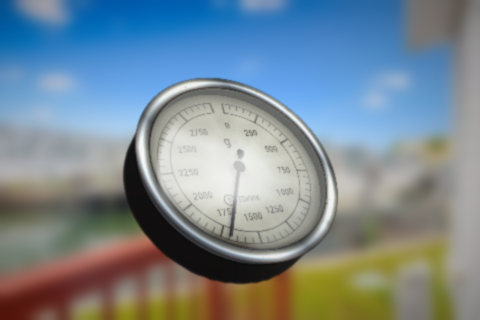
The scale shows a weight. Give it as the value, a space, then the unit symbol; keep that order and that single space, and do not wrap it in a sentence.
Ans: 1700 g
